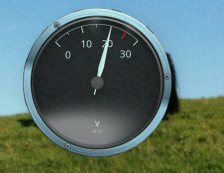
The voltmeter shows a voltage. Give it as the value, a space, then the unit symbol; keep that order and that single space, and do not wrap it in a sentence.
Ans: 20 V
